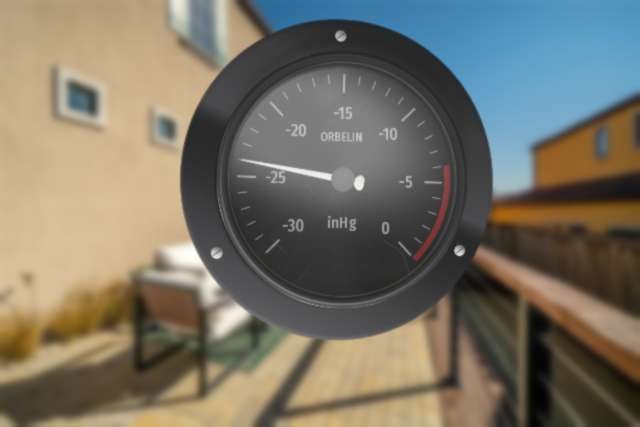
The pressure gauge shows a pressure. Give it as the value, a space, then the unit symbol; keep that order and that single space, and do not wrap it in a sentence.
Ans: -24 inHg
